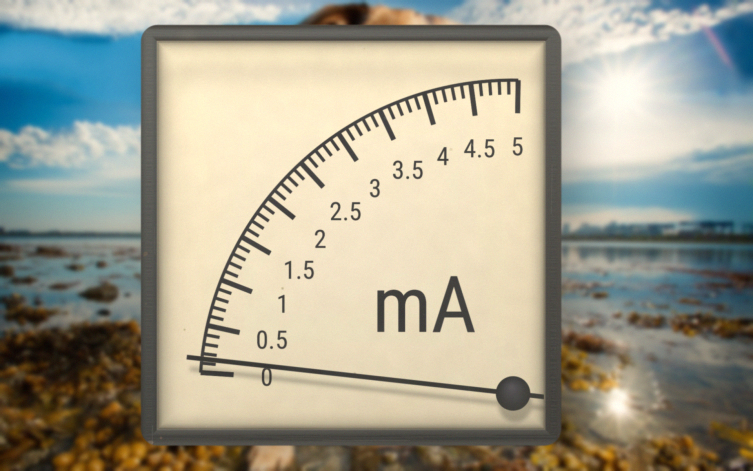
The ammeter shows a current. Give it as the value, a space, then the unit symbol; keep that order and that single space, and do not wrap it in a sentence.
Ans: 0.15 mA
